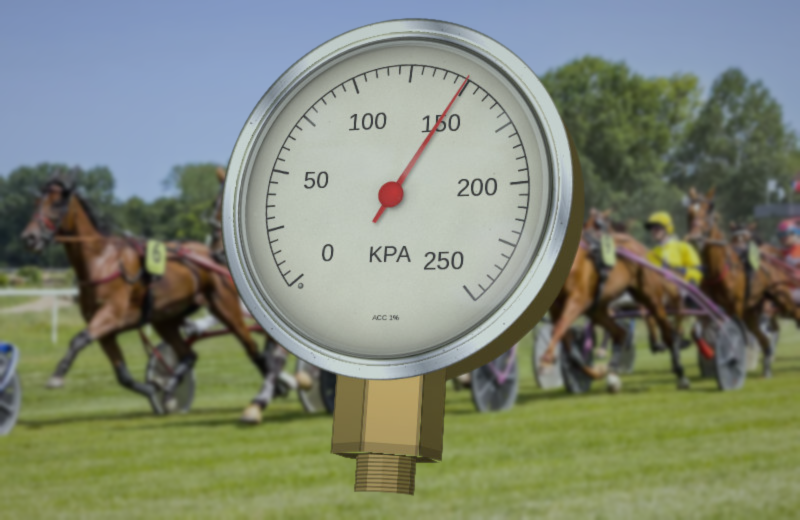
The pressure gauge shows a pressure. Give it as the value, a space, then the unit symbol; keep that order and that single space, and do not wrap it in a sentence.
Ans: 150 kPa
